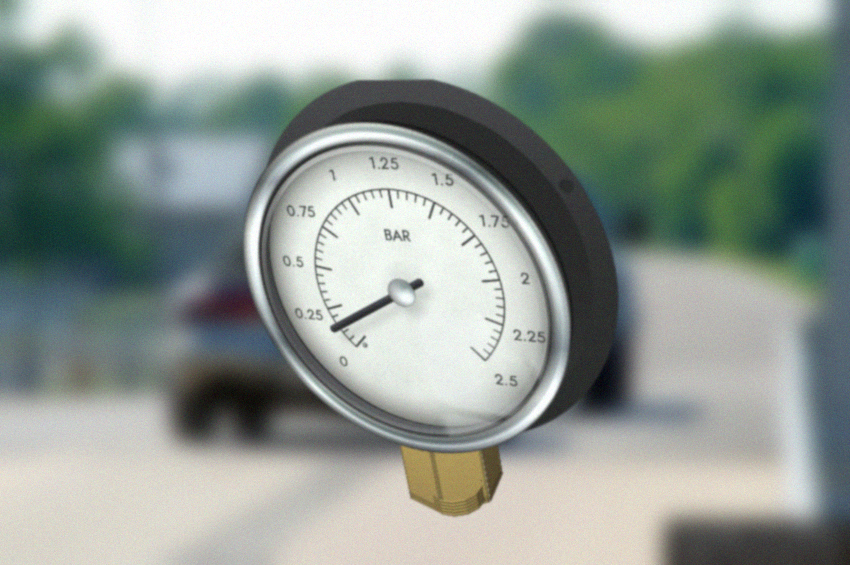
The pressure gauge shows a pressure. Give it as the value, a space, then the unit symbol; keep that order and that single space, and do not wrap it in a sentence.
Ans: 0.15 bar
